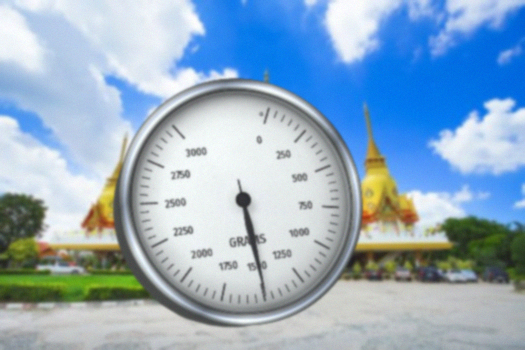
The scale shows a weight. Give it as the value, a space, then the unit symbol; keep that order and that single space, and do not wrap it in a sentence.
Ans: 1500 g
